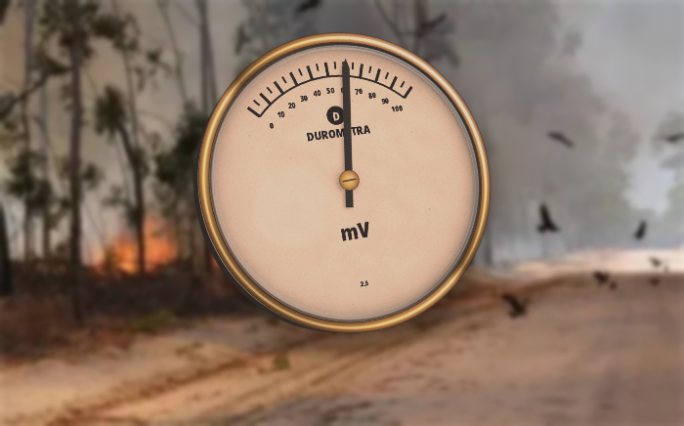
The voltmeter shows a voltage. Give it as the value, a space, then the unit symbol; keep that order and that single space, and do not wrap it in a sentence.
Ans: 60 mV
